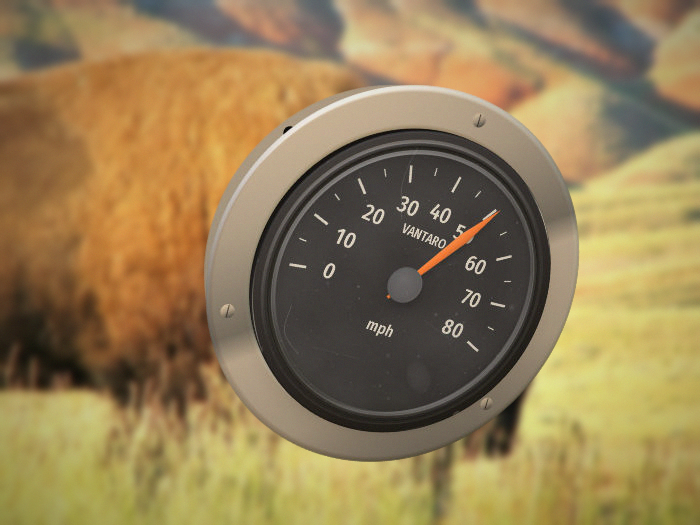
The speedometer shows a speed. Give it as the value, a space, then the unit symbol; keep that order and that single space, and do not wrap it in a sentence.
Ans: 50 mph
